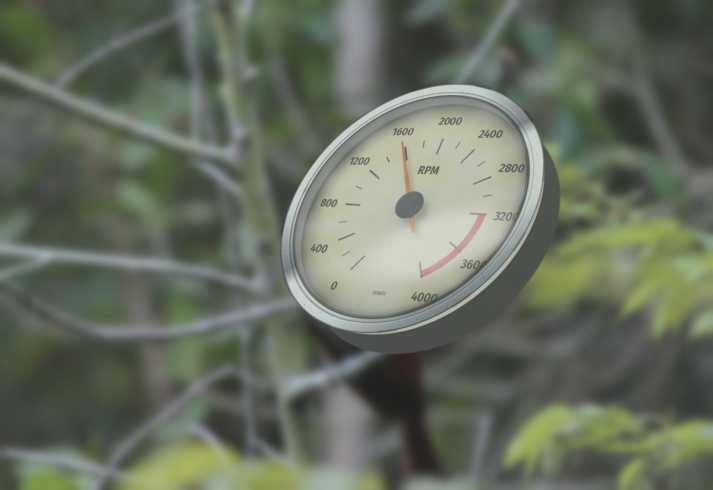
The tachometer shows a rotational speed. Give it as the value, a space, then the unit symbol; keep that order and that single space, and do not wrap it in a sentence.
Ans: 1600 rpm
